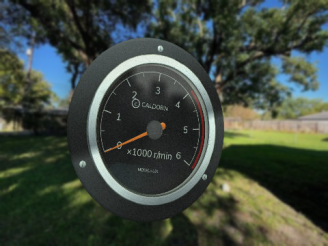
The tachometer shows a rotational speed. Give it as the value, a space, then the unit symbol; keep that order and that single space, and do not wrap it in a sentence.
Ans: 0 rpm
